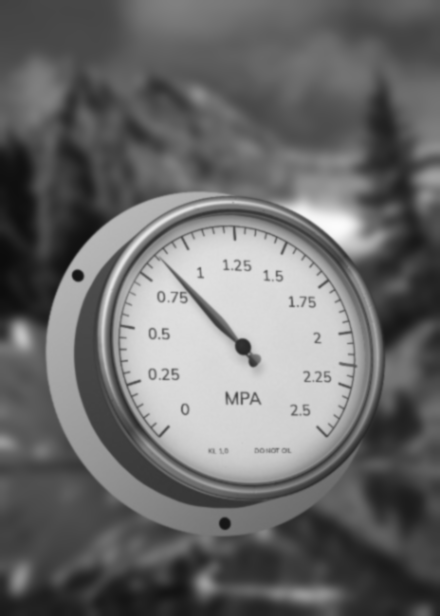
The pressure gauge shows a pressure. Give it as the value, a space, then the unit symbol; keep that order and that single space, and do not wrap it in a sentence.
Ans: 0.85 MPa
